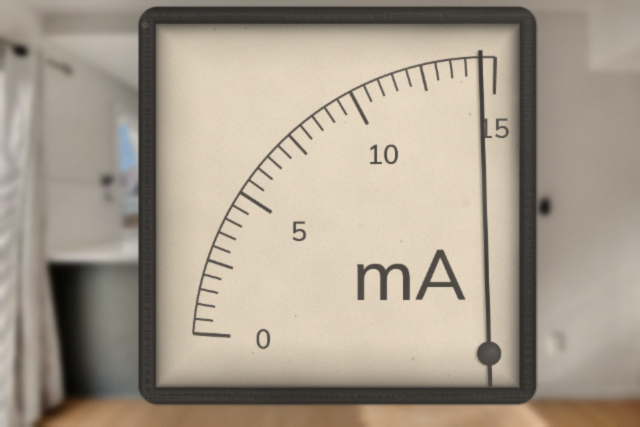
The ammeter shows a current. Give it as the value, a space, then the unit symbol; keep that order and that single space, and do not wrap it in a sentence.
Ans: 14.5 mA
